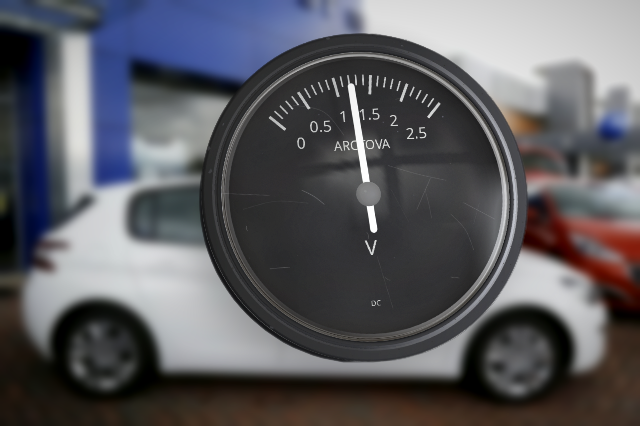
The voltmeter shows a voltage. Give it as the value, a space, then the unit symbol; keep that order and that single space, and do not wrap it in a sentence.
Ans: 1.2 V
